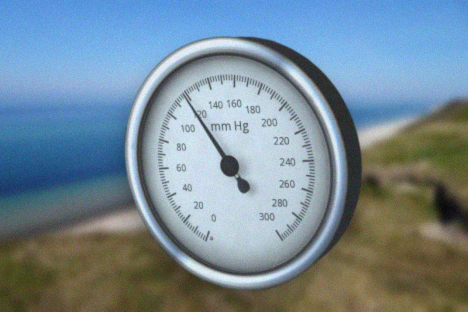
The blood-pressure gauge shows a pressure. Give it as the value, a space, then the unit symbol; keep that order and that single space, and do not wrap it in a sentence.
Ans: 120 mmHg
